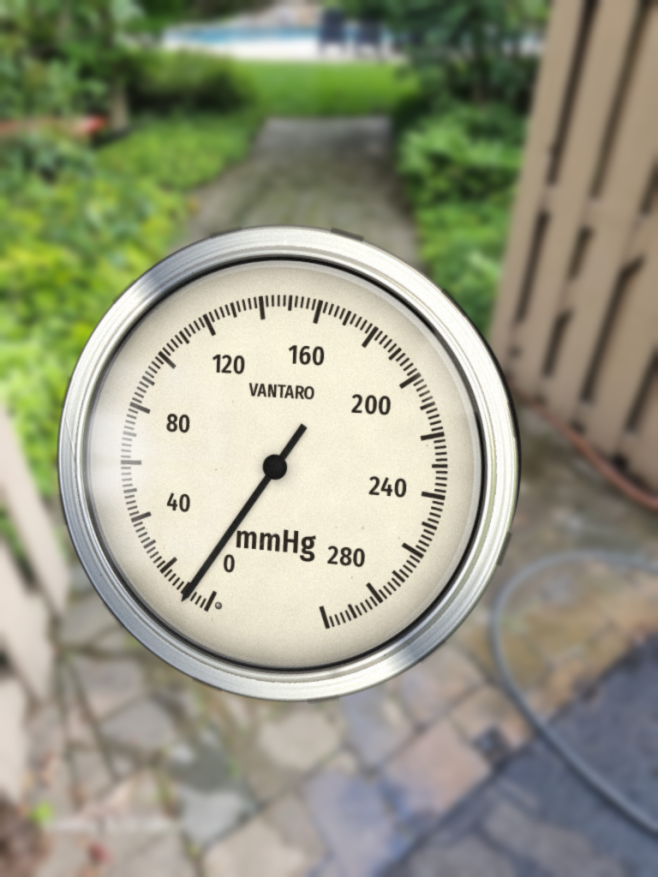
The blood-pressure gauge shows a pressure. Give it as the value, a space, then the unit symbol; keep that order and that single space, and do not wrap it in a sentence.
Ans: 8 mmHg
